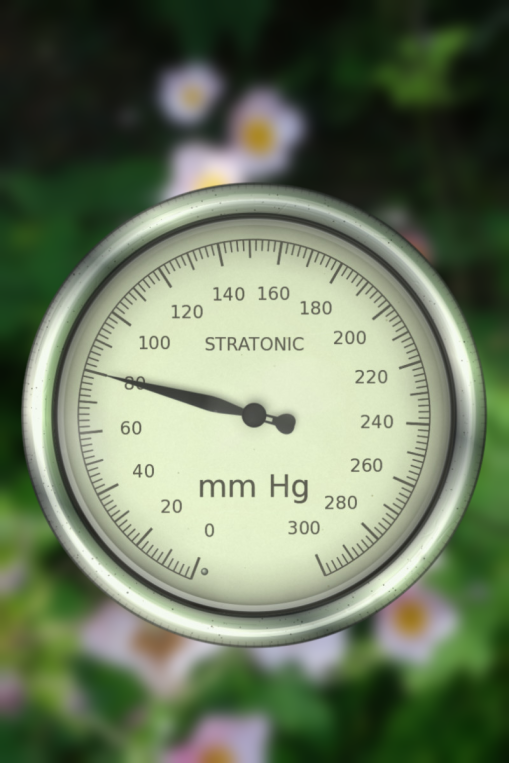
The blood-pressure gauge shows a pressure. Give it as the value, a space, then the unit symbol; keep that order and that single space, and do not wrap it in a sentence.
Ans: 80 mmHg
